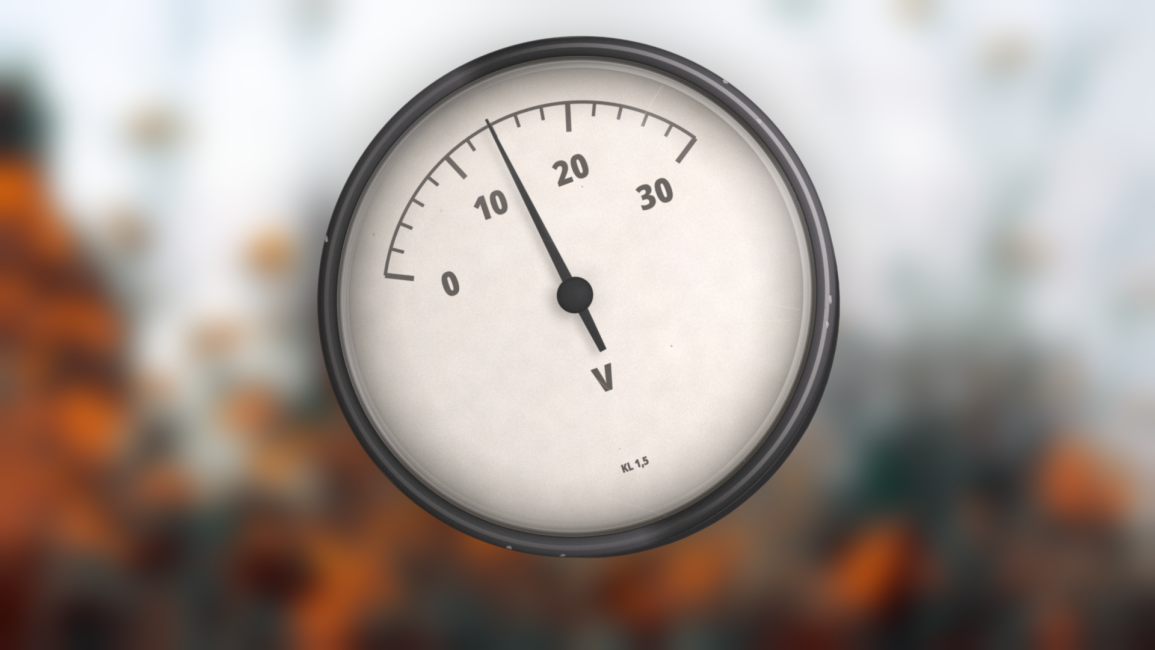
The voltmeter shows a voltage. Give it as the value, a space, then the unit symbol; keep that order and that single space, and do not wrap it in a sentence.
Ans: 14 V
